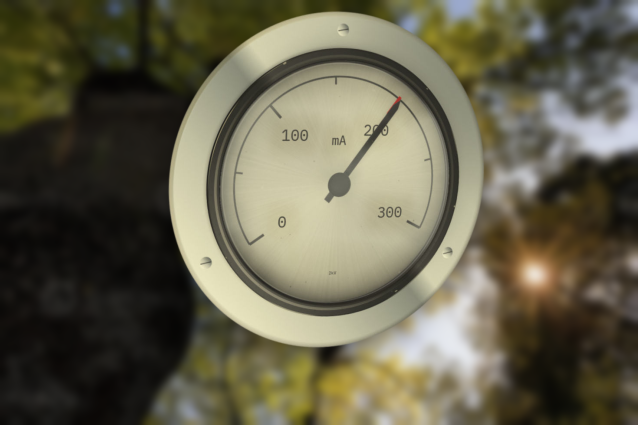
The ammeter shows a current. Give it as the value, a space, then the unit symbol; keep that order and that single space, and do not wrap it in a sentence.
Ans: 200 mA
